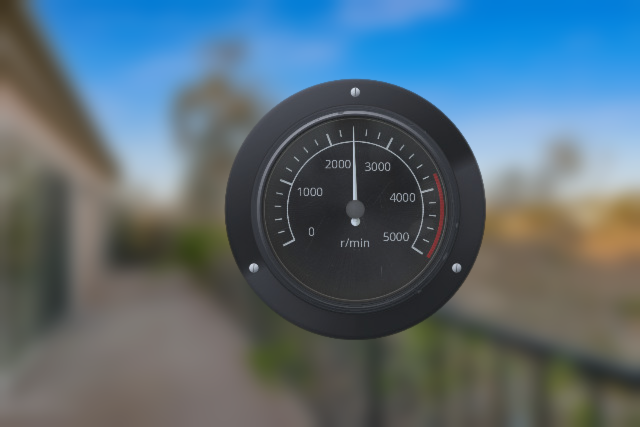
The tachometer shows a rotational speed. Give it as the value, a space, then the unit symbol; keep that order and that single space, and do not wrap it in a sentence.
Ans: 2400 rpm
